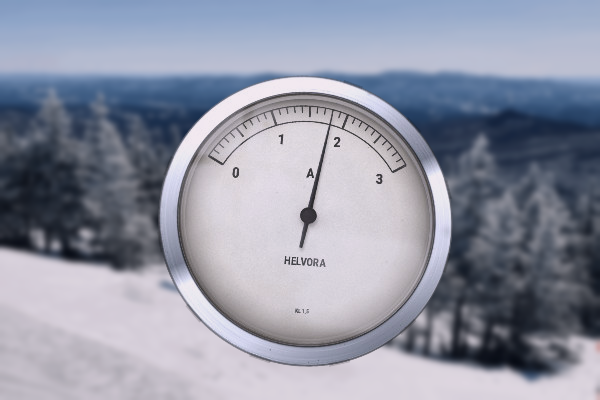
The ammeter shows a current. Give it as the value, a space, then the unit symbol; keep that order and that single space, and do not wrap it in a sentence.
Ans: 1.8 A
